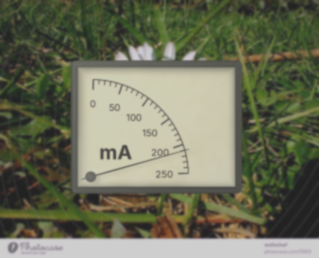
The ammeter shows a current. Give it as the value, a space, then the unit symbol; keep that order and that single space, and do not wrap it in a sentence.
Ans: 210 mA
